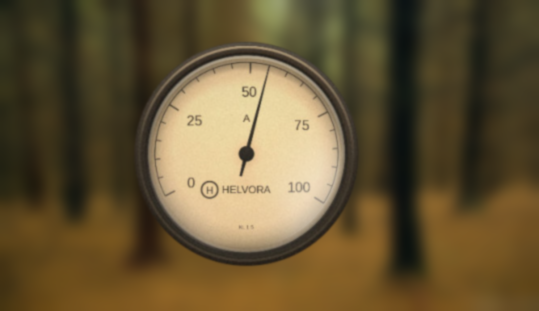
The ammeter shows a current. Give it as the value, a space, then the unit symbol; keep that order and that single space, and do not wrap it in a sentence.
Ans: 55 A
